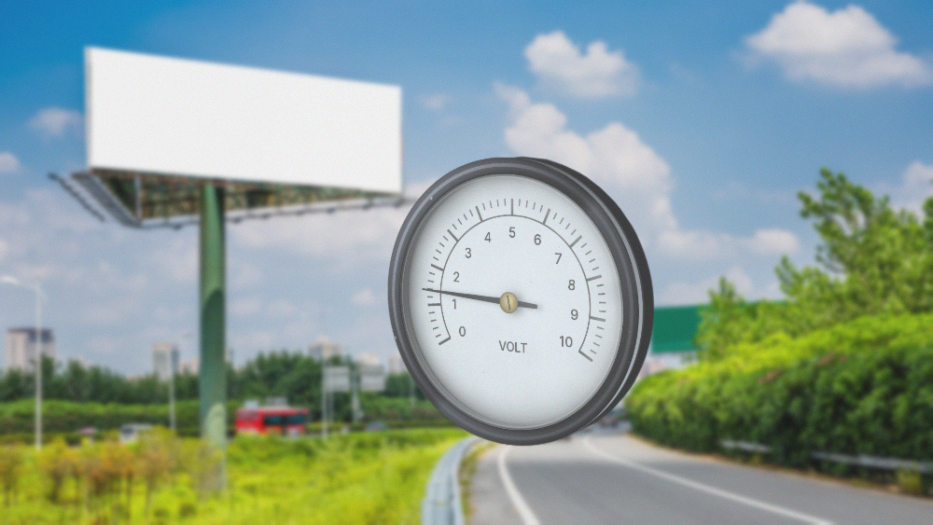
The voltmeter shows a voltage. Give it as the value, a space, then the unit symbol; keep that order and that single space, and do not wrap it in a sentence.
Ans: 1.4 V
